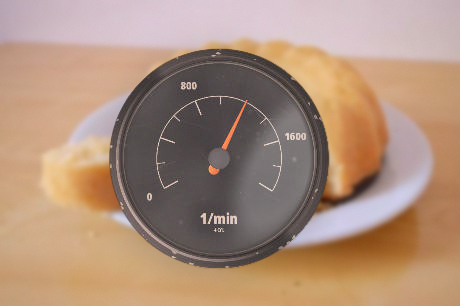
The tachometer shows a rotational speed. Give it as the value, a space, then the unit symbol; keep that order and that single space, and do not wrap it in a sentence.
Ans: 1200 rpm
